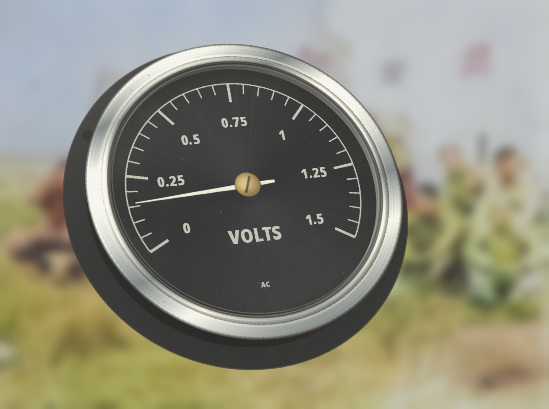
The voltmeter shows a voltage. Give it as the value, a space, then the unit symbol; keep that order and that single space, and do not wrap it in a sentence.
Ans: 0.15 V
